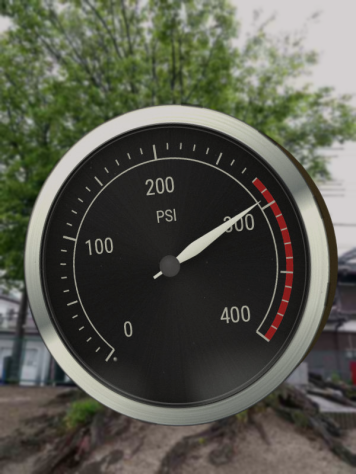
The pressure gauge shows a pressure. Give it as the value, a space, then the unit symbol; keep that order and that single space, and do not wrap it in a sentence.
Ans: 295 psi
